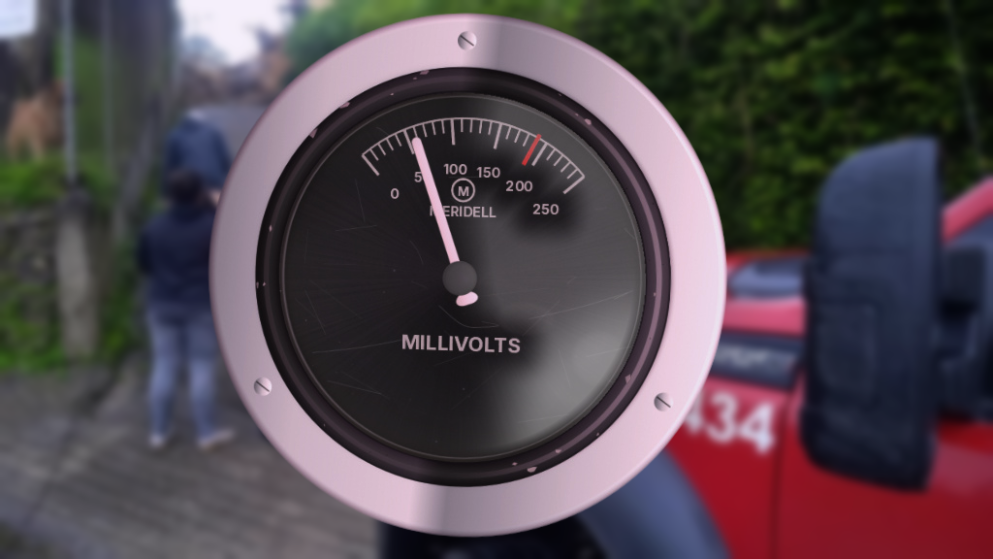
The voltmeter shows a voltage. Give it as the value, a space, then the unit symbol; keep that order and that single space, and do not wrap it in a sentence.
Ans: 60 mV
